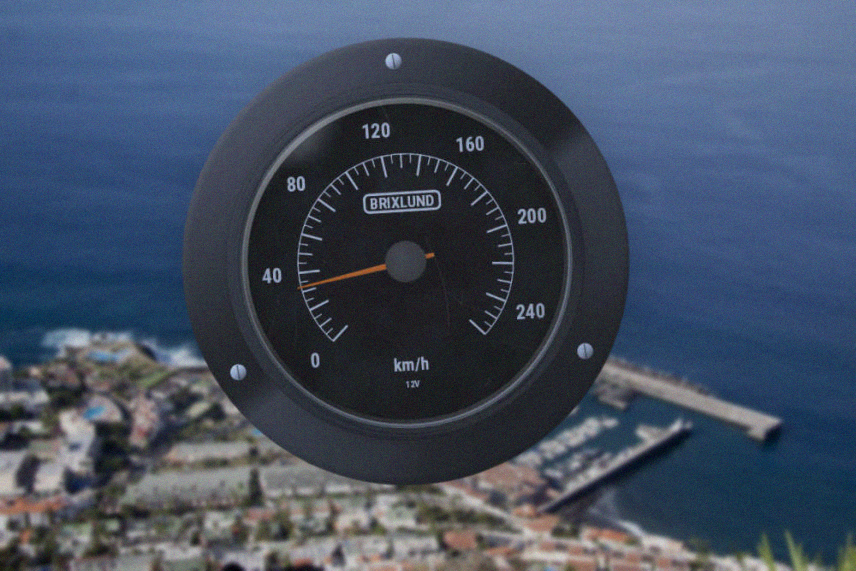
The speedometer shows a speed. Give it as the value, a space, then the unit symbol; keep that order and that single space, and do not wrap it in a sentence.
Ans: 32.5 km/h
